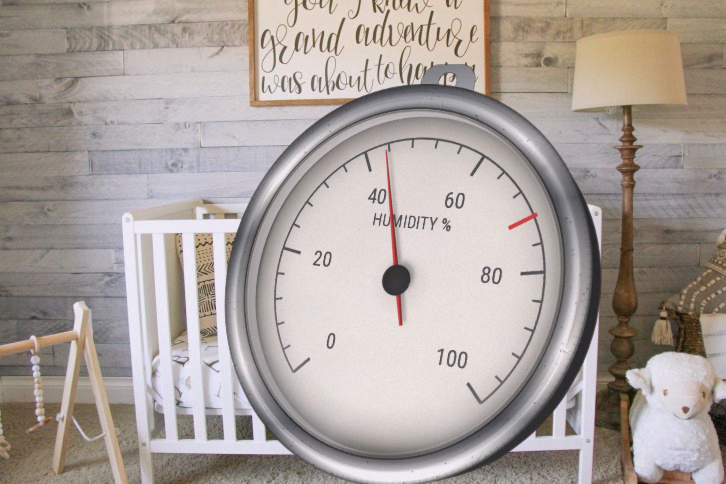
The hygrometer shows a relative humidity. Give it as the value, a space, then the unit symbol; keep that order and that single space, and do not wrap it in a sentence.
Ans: 44 %
